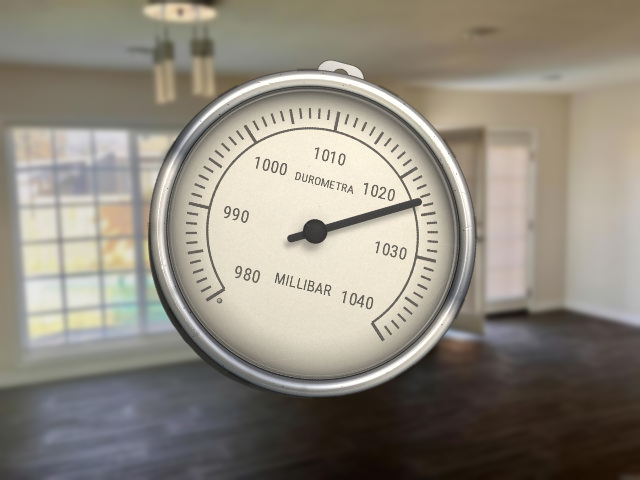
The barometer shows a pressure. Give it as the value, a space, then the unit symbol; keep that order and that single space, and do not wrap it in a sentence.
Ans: 1023.5 mbar
